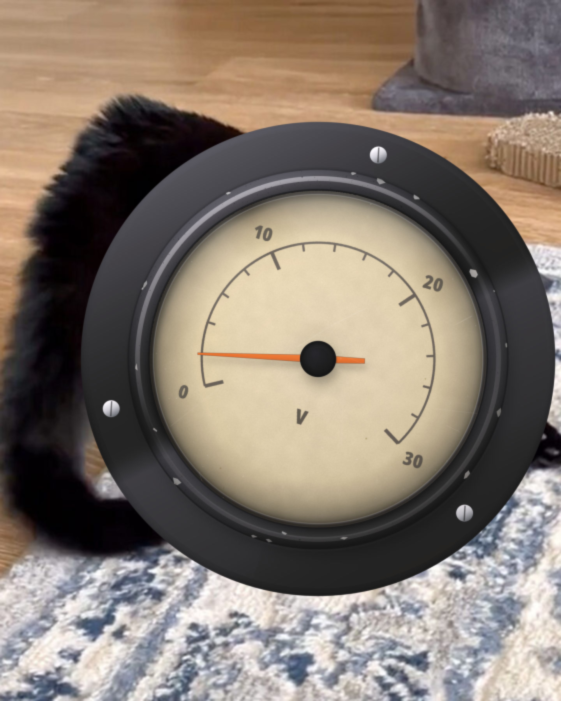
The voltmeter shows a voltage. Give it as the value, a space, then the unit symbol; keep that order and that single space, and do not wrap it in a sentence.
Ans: 2 V
